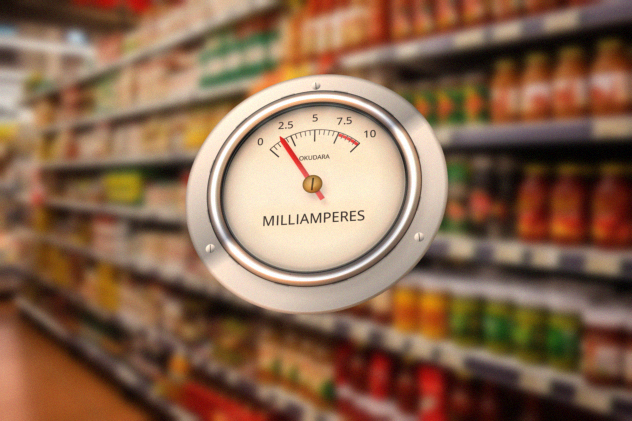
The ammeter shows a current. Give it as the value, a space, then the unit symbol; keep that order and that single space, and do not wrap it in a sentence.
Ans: 1.5 mA
